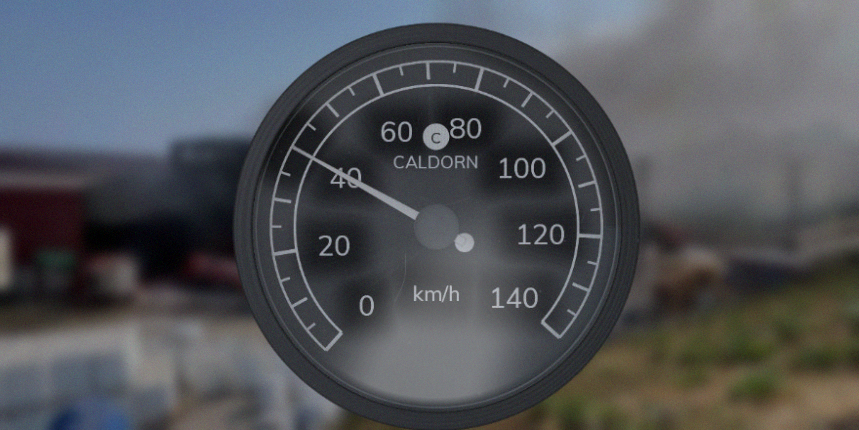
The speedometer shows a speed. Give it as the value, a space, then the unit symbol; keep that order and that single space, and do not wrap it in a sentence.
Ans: 40 km/h
